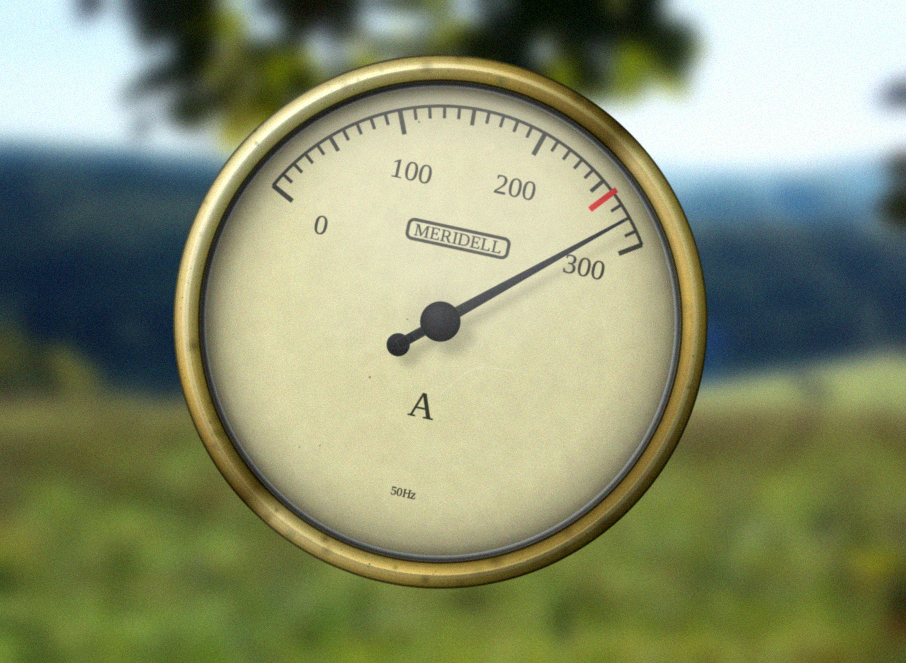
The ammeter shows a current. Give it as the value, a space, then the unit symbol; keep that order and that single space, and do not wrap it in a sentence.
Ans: 280 A
